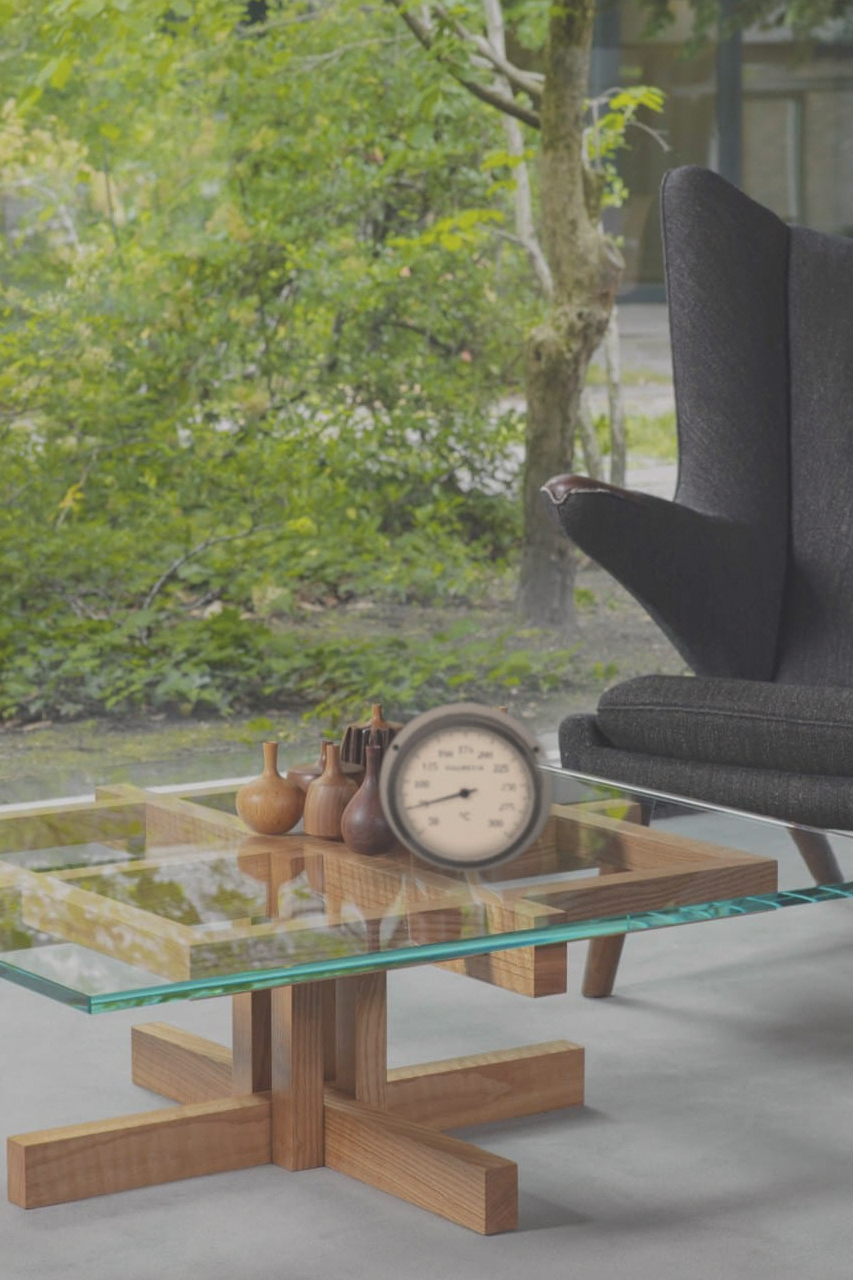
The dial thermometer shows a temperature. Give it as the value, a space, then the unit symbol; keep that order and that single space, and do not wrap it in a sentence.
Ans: 75 °C
